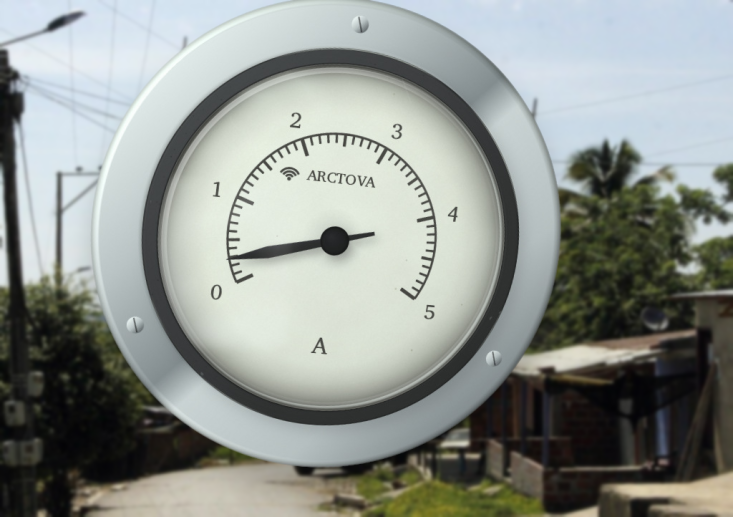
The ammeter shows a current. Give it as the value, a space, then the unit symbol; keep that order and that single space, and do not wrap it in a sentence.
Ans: 0.3 A
